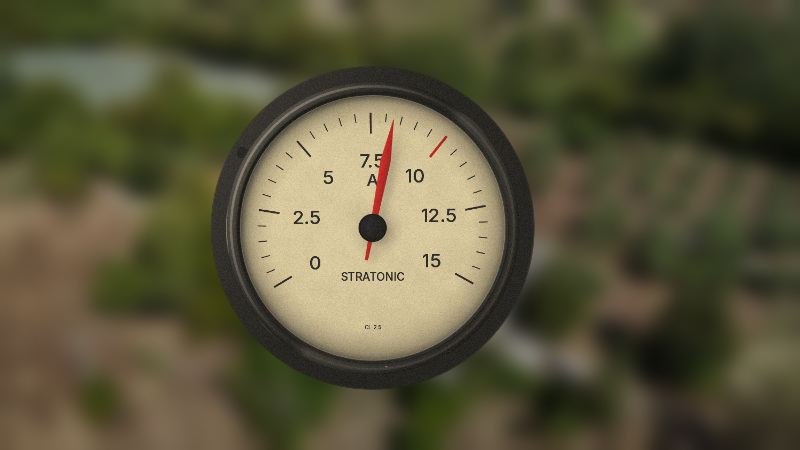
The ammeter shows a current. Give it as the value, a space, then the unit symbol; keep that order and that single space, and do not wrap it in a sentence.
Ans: 8.25 A
